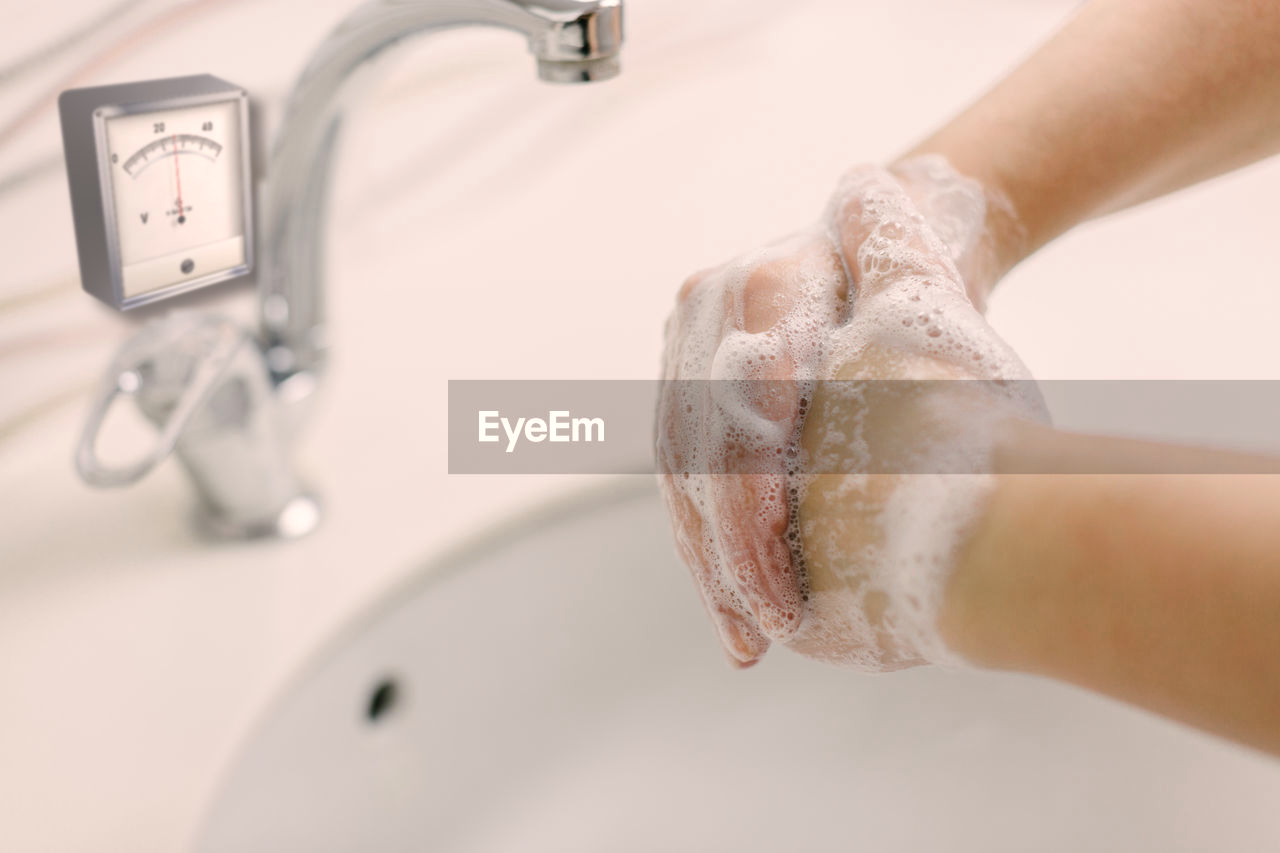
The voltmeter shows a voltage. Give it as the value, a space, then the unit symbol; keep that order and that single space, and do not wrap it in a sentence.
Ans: 25 V
